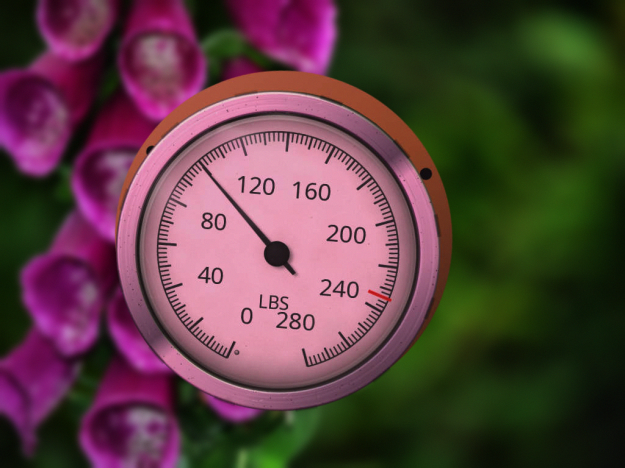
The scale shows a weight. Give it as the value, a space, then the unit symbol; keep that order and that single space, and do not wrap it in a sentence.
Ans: 100 lb
